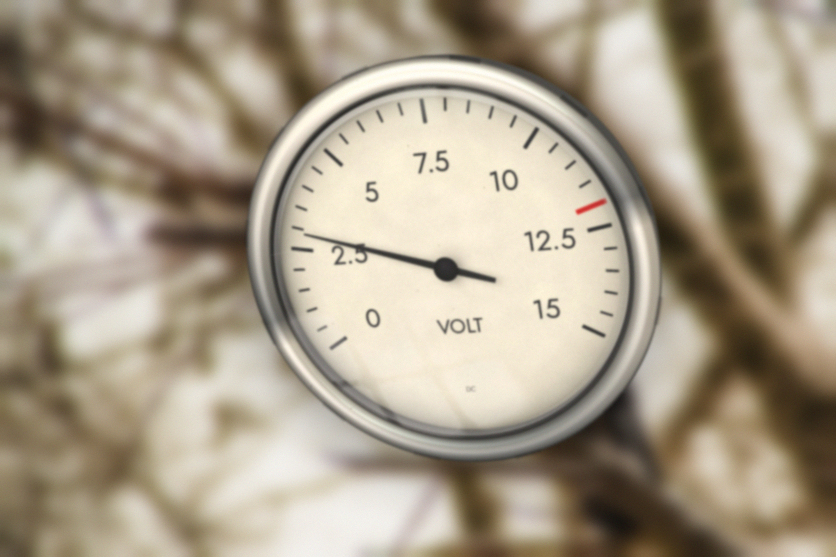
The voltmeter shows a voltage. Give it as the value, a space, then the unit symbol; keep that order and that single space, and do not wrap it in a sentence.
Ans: 3 V
